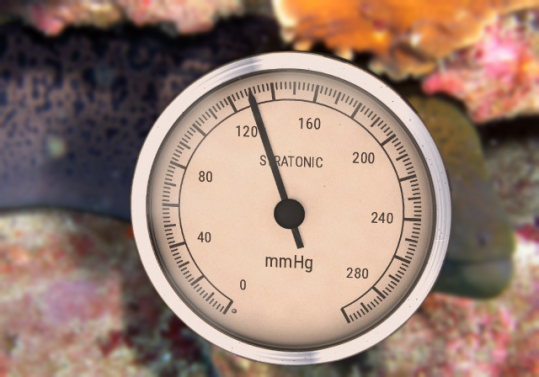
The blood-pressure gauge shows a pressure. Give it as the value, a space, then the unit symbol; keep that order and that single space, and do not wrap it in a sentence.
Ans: 130 mmHg
